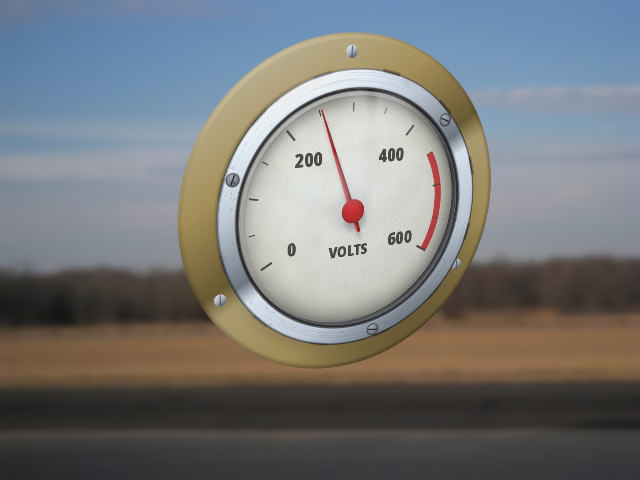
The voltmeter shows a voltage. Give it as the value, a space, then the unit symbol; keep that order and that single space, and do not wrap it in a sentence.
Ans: 250 V
